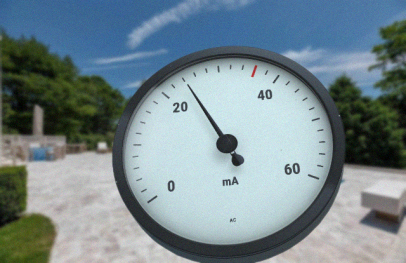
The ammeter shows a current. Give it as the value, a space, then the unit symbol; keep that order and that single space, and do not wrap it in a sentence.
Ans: 24 mA
